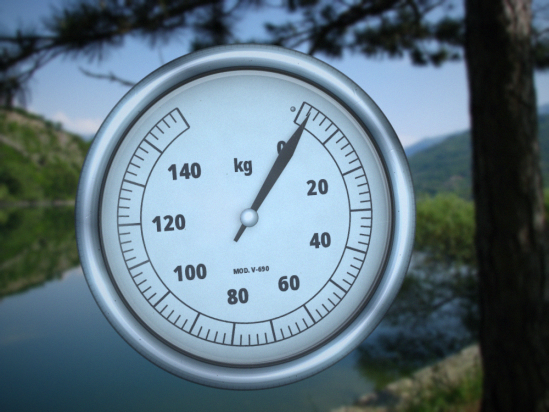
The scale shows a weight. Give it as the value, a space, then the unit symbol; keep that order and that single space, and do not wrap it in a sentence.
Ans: 2 kg
